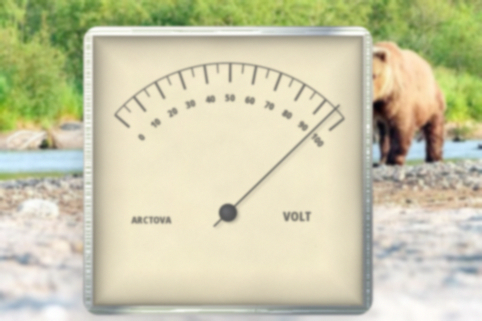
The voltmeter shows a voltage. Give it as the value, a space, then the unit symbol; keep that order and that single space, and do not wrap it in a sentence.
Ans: 95 V
